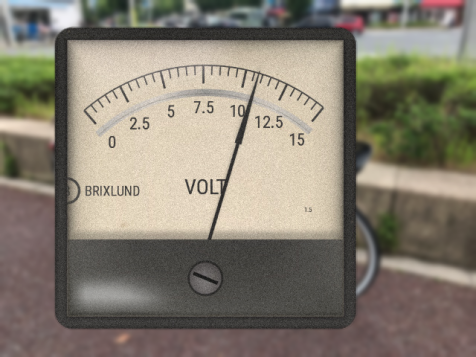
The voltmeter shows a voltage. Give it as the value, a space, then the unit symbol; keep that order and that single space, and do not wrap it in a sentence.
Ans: 10.75 V
